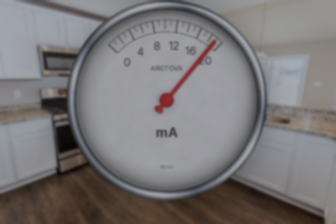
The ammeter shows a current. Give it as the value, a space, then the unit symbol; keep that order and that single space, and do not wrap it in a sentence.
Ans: 19 mA
